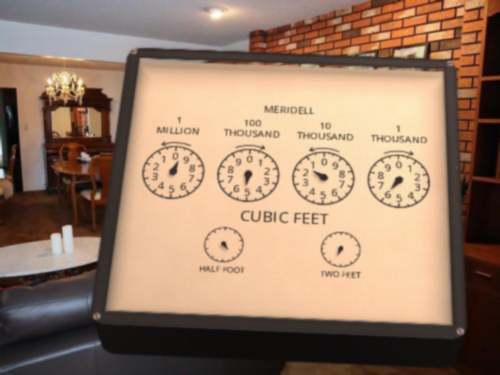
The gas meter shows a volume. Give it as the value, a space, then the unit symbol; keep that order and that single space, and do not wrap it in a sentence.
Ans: 951600 ft³
